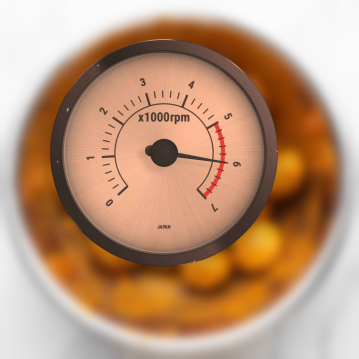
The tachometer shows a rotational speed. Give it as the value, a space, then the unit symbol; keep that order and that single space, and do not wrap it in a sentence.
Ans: 6000 rpm
